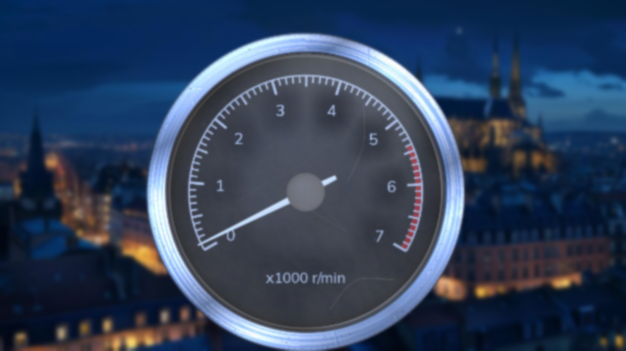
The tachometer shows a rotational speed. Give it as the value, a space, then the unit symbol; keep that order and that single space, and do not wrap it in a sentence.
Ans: 100 rpm
